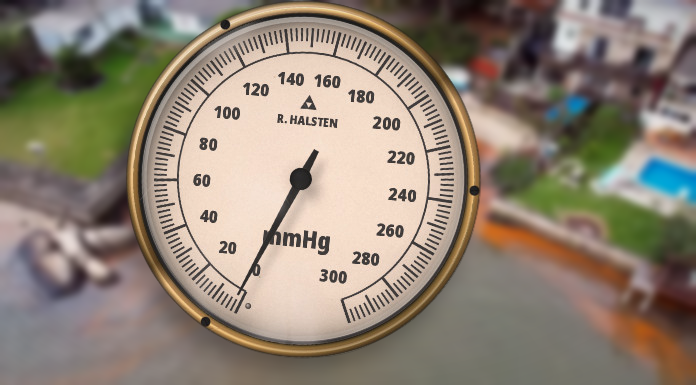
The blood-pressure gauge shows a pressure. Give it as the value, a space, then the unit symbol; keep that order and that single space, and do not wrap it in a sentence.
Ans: 2 mmHg
